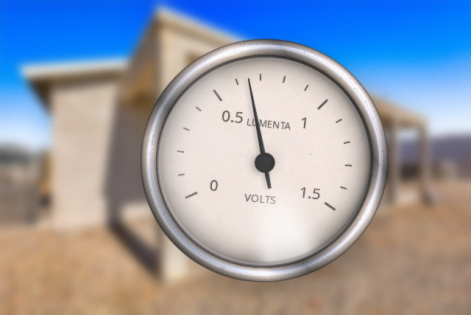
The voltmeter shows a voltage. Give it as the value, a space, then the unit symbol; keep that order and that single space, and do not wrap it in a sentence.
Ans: 0.65 V
